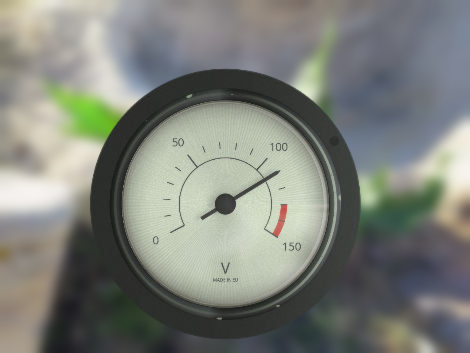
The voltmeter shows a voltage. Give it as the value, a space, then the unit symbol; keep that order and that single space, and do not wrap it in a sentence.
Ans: 110 V
